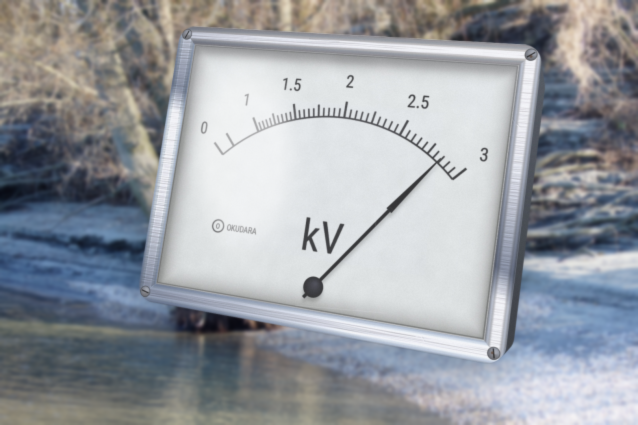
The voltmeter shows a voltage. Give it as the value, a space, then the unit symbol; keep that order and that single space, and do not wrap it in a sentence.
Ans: 2.85 kV
